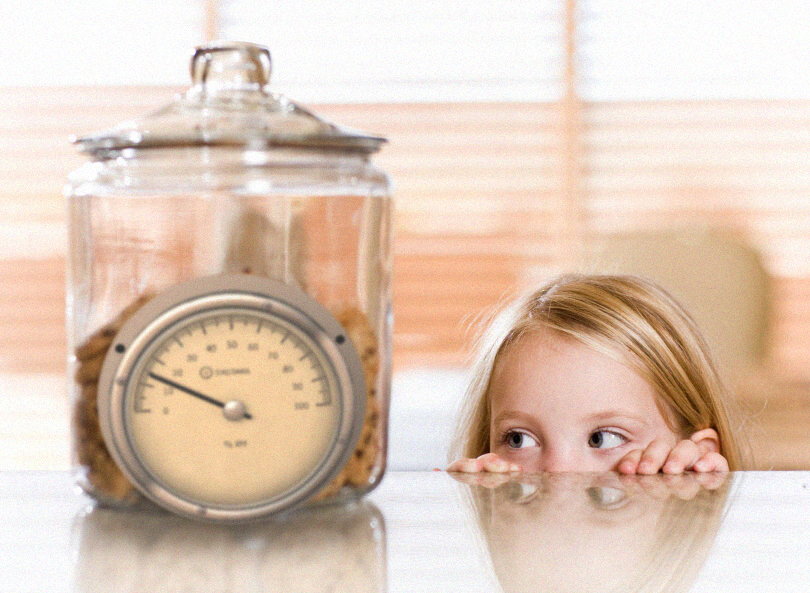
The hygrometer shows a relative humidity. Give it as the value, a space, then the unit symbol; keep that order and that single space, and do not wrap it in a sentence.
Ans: 15 %
